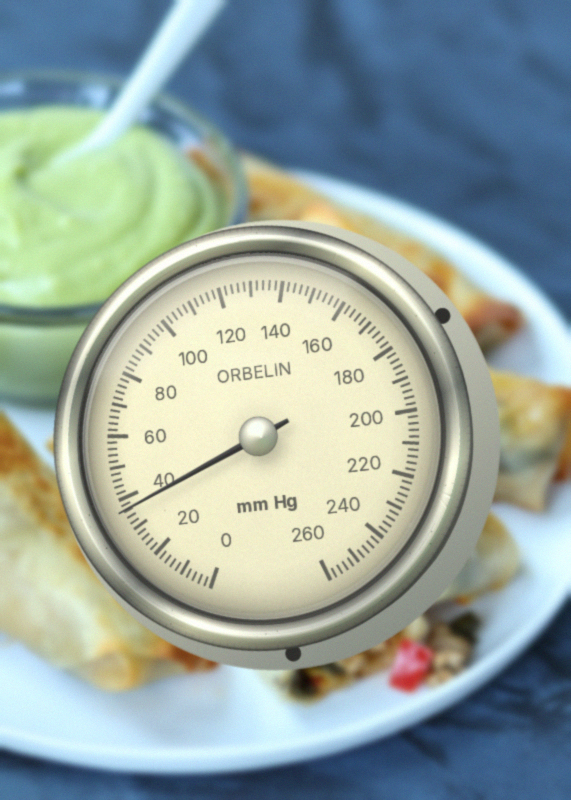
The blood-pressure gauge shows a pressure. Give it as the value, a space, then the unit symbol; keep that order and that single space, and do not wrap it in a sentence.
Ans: 36 mmHg
